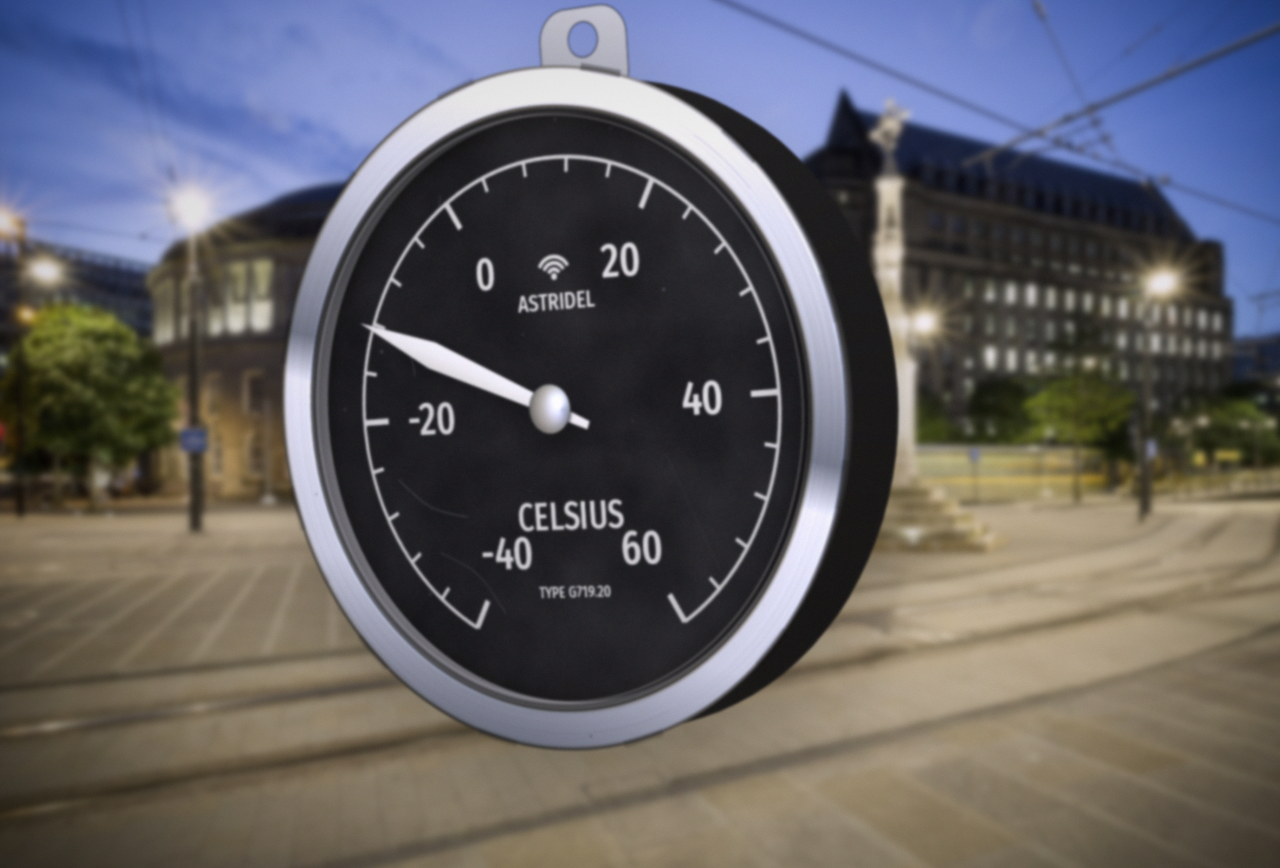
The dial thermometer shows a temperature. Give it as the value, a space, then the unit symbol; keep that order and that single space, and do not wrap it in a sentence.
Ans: -12 °C
